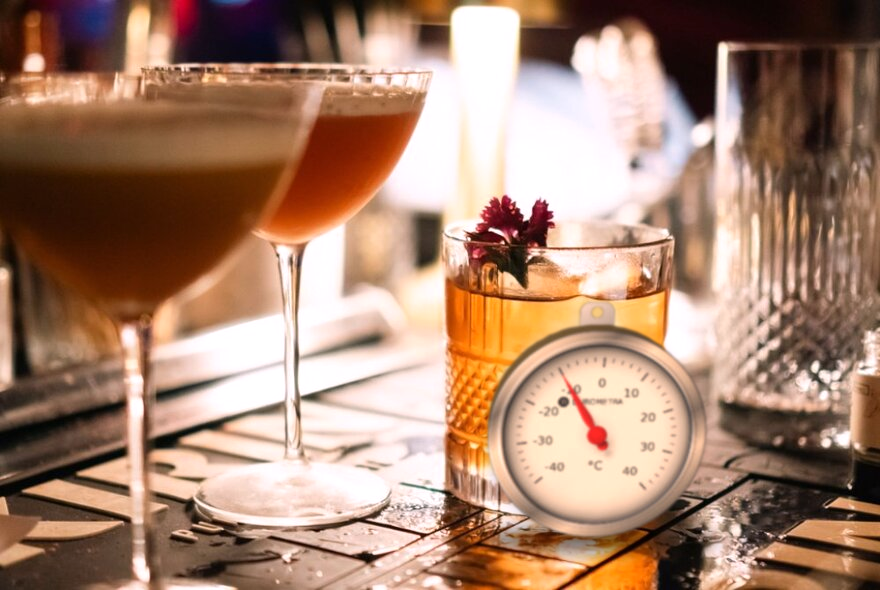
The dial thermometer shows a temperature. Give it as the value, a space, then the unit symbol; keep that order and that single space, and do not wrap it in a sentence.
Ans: -10 °C
